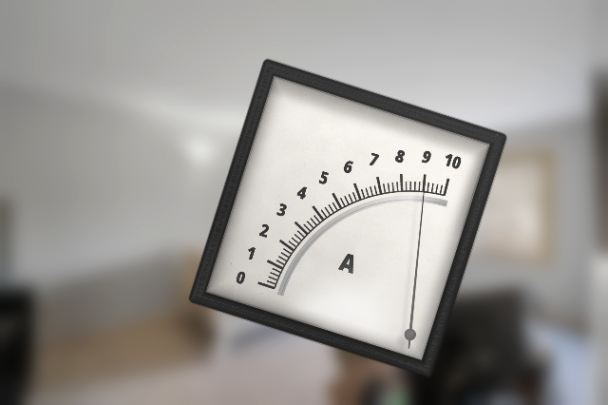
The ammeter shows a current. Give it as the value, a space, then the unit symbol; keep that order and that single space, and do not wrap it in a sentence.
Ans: 9 A
